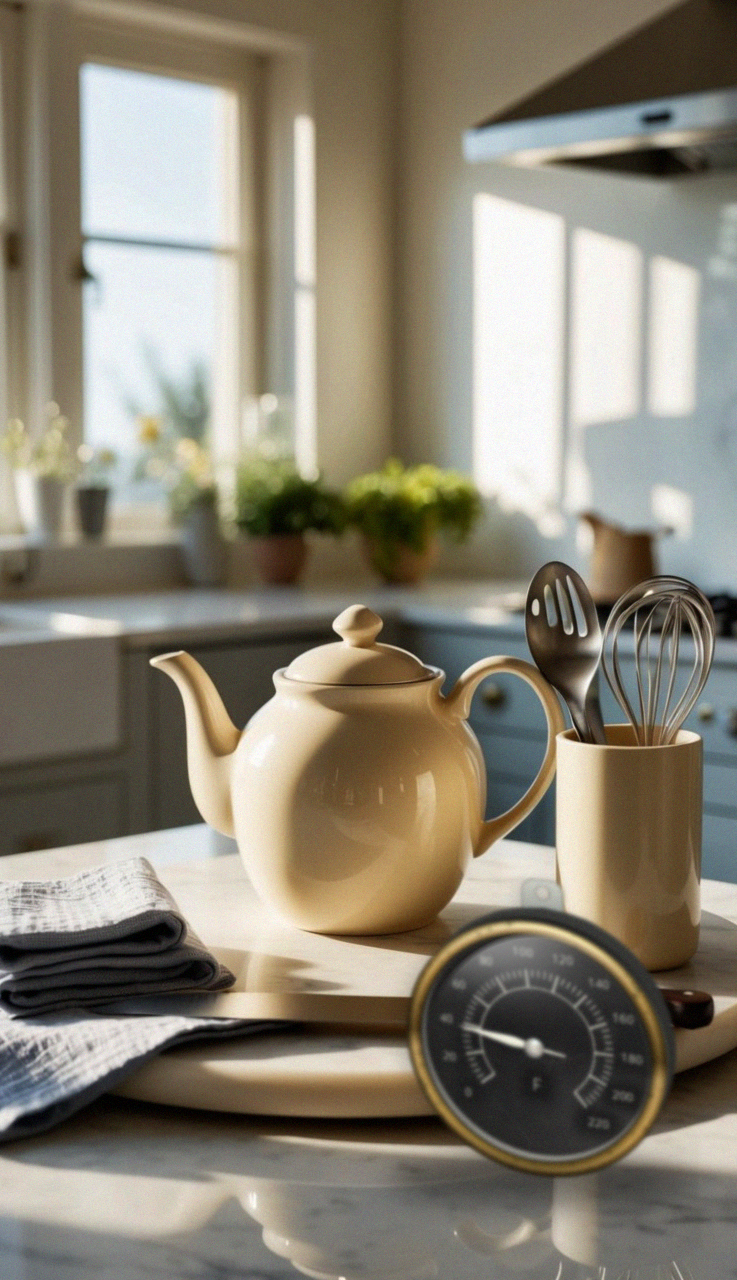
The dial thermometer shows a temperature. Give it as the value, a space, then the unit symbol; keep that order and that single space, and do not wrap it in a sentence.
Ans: 40 °F
